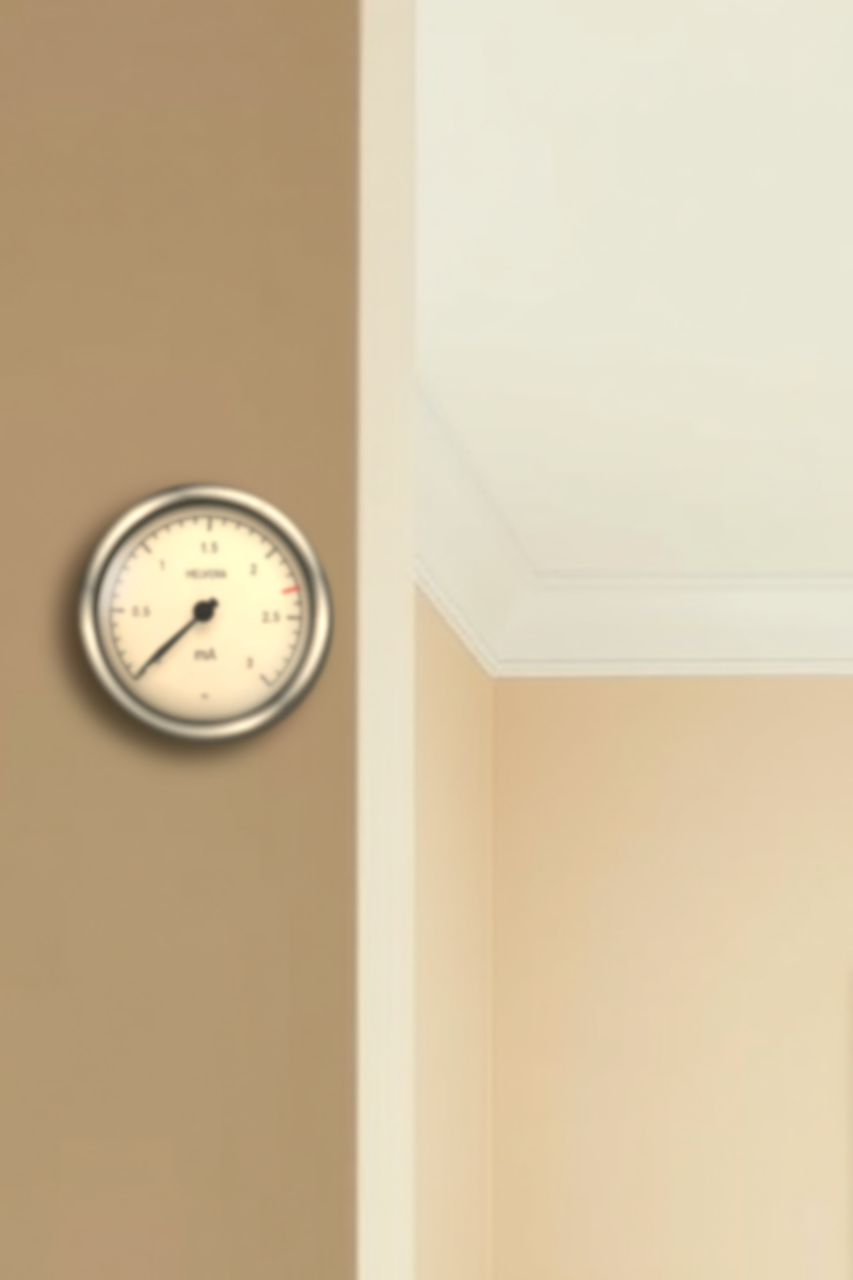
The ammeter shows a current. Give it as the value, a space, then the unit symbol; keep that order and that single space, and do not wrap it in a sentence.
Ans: 0 mA
